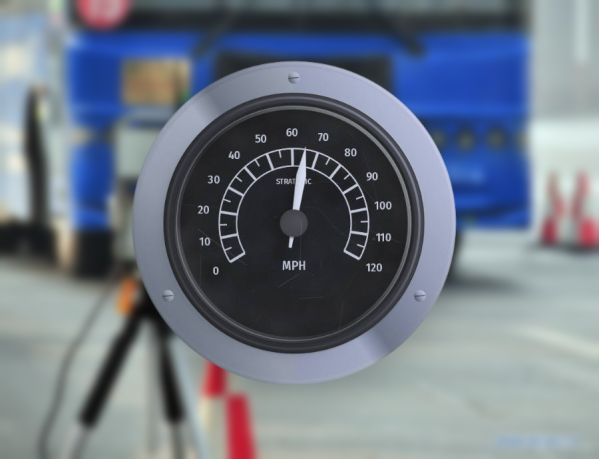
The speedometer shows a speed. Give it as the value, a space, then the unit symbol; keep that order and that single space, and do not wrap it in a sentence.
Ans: 65 mph
